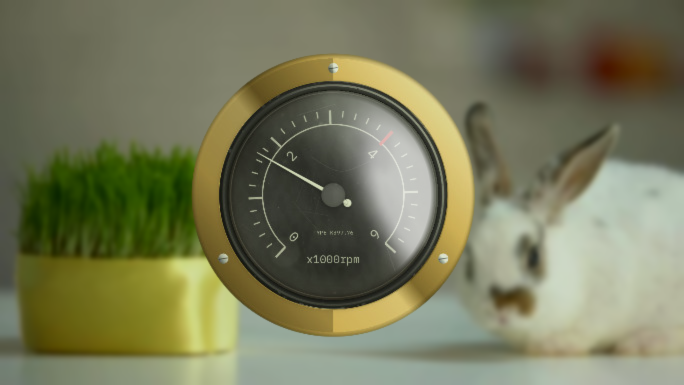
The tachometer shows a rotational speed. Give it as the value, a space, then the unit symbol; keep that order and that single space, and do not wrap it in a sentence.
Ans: 1700 rpm
